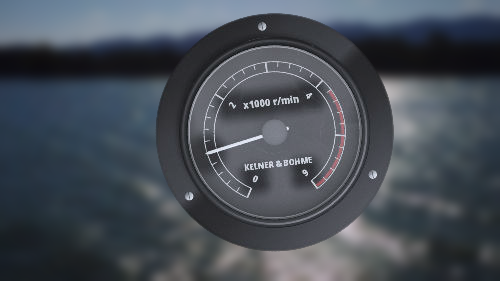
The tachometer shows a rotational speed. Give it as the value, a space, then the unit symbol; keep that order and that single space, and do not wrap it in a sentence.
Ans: 1000 rpm
